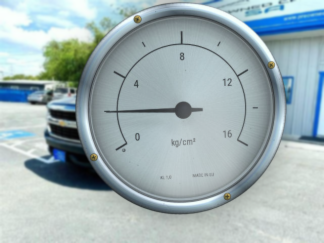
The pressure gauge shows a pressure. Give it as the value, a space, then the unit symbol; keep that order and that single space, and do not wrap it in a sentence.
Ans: 2 kg/cm²
